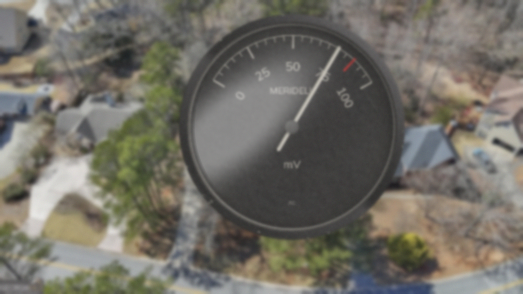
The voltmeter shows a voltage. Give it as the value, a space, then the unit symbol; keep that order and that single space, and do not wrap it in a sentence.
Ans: 75 mV
